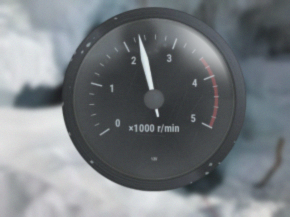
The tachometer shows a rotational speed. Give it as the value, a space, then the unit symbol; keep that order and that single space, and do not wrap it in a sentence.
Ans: 2300 rpm
